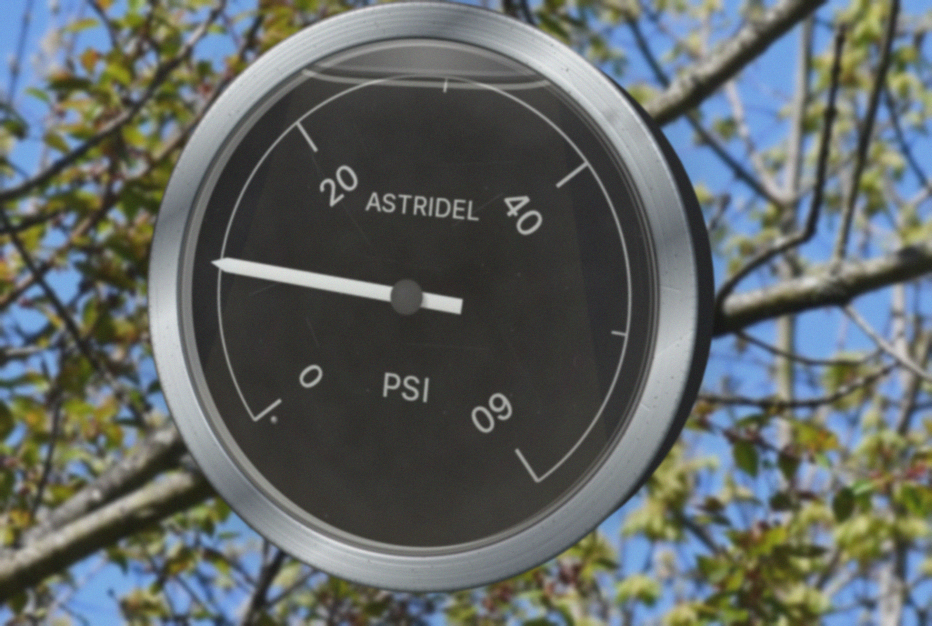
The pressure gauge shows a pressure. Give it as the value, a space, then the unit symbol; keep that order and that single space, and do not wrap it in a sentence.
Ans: 10 psi
